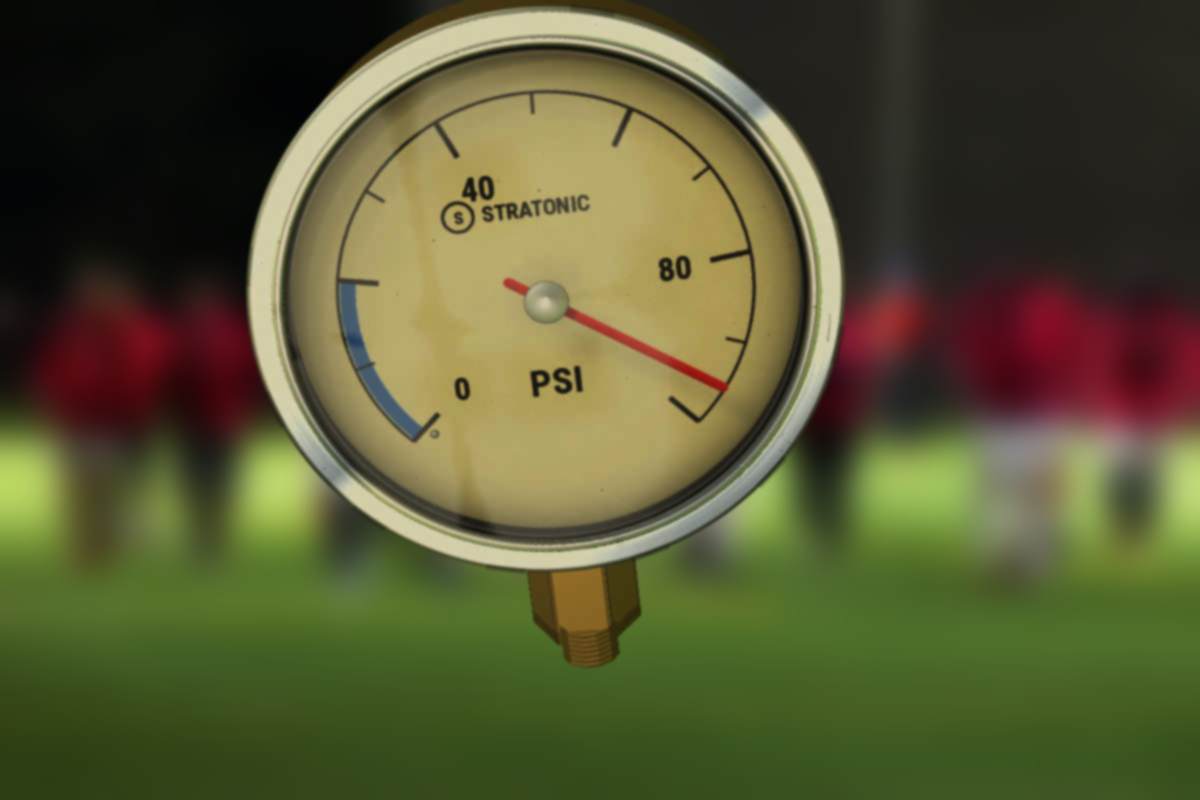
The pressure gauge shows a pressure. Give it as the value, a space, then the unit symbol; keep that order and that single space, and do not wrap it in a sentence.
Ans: 95 psi
